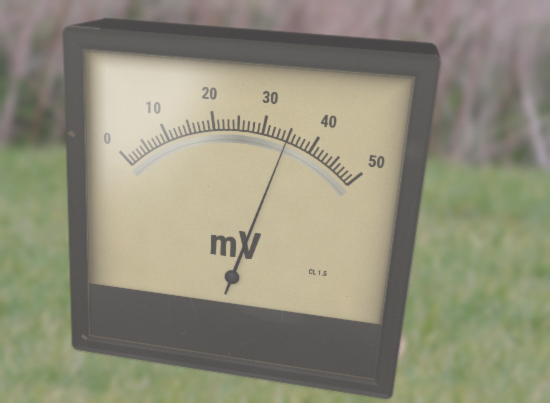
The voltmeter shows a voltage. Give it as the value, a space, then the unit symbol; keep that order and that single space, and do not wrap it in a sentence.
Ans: 35 mV
